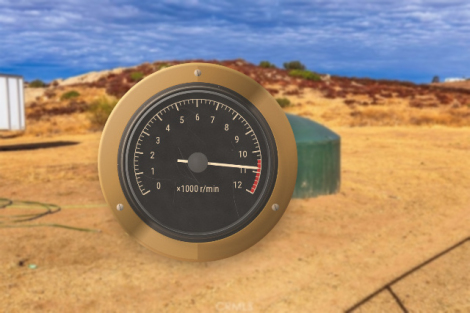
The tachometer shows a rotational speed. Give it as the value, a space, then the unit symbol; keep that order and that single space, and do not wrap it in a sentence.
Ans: 10800 rpm
